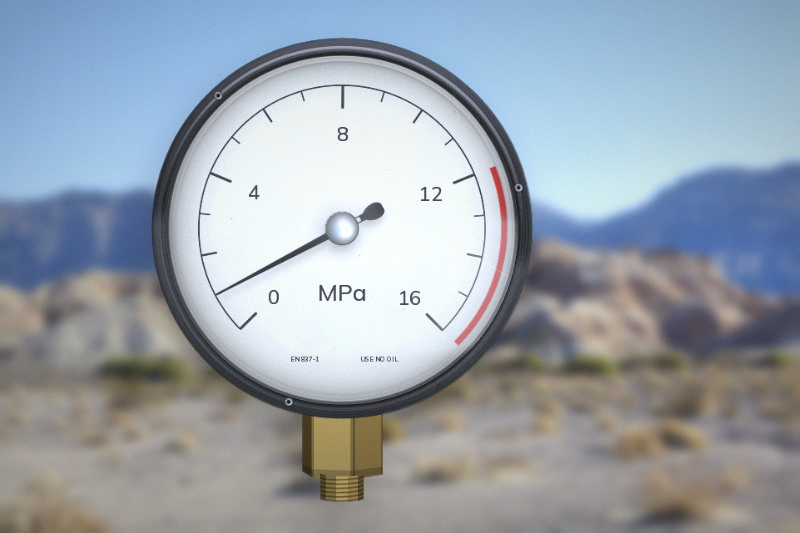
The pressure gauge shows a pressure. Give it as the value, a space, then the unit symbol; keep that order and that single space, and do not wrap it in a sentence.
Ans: 1 MPa
